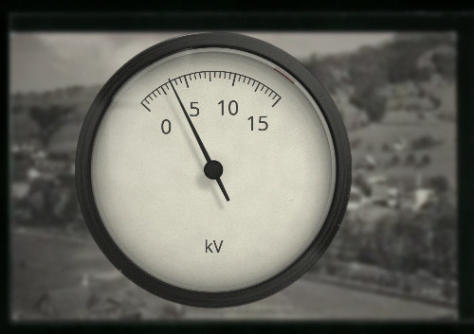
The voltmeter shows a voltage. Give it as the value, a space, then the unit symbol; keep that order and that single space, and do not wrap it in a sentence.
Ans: 3.5 kV
